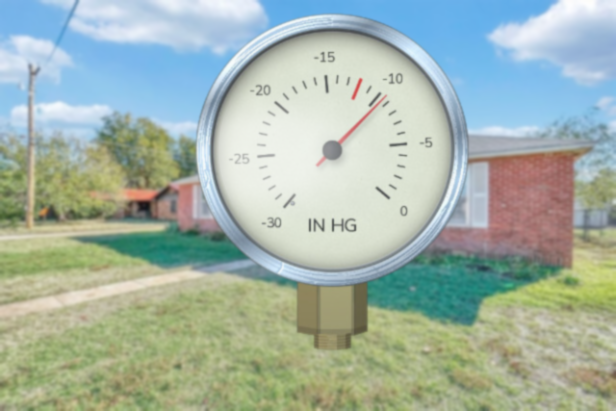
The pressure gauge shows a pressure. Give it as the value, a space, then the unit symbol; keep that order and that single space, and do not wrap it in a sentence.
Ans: -9.5 inHg
